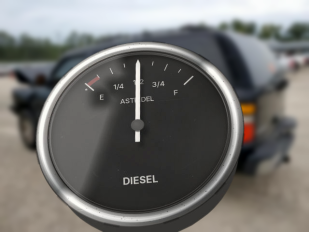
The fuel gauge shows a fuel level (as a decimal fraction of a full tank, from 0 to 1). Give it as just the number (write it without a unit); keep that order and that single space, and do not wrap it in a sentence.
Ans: 0.5
